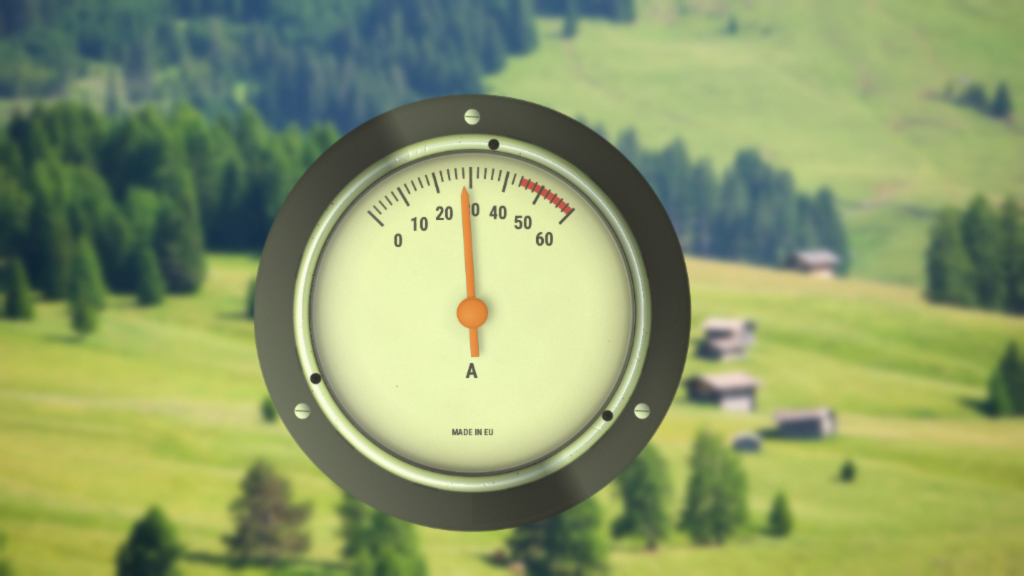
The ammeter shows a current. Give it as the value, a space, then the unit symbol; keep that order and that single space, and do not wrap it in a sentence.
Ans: 28 A
